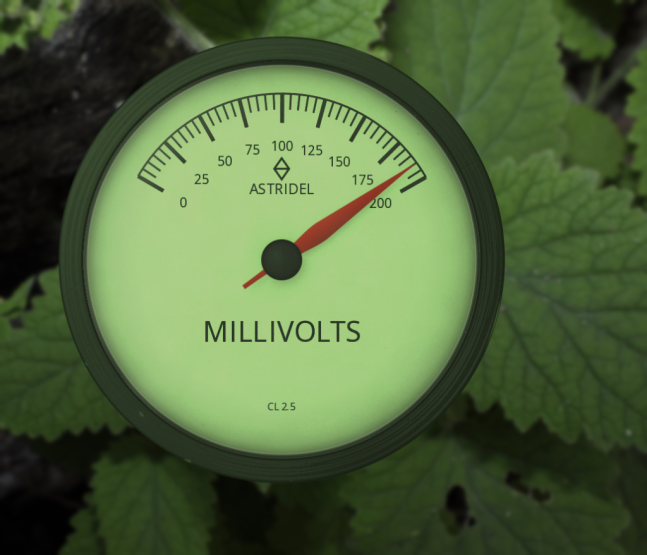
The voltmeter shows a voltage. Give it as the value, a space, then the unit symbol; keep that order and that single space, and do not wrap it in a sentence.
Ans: 190 mV
